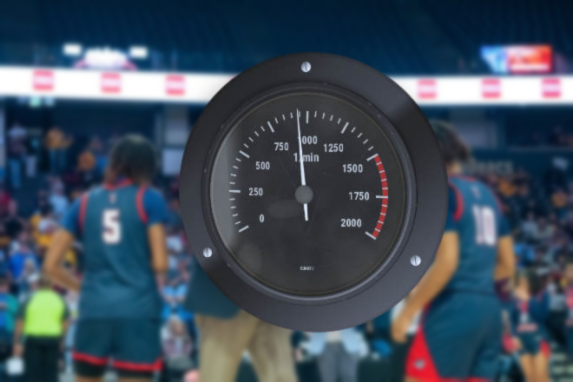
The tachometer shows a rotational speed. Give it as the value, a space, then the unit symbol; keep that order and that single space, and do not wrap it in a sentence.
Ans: 950 rpm
